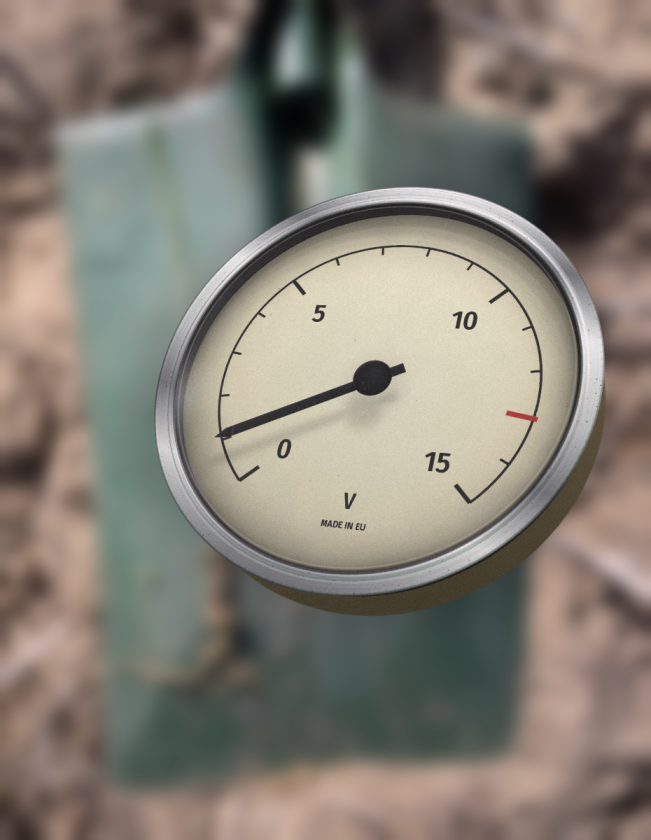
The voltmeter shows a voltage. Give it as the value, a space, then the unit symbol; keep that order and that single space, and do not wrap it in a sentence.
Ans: 1 V
